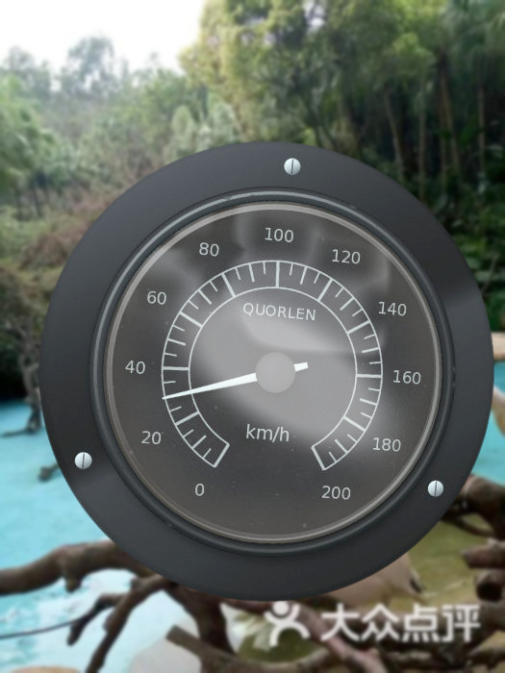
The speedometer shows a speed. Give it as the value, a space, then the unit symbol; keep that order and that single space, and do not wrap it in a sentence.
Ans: 30 km/h
